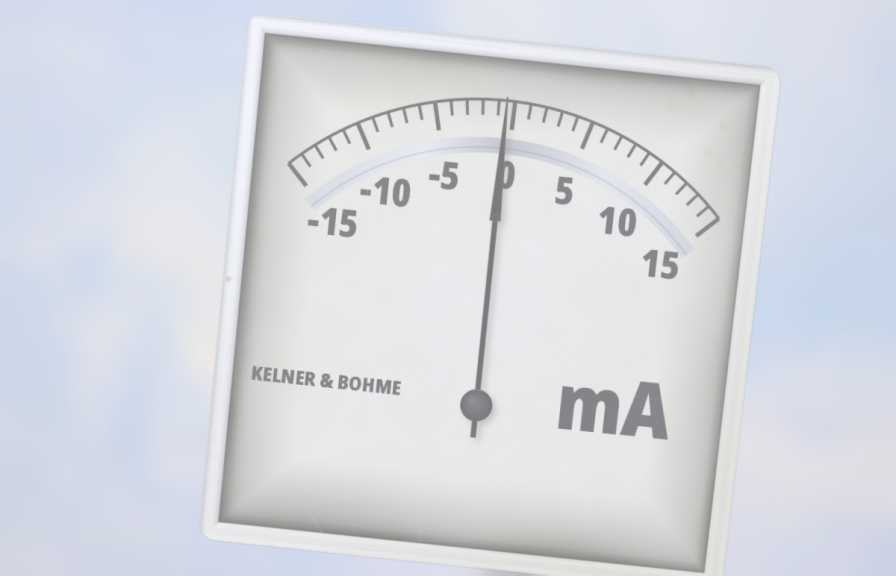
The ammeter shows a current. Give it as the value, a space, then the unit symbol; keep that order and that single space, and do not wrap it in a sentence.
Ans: -0.5 mA
